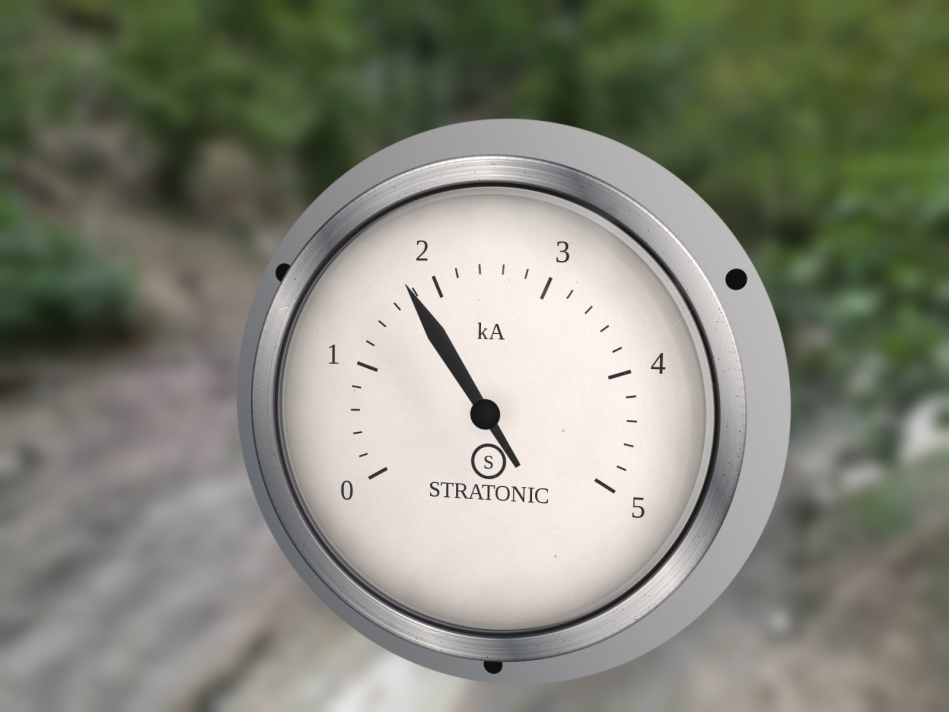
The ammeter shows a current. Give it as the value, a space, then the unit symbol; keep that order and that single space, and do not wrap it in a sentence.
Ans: 1.8 kA
